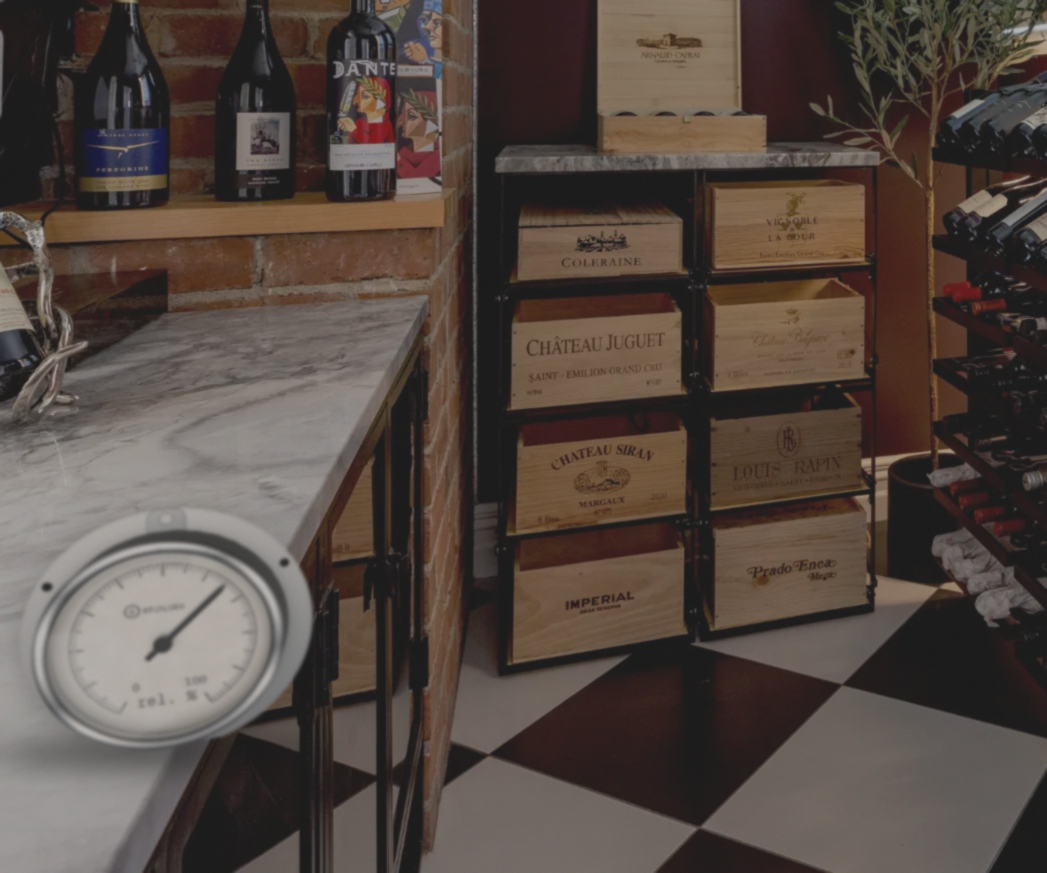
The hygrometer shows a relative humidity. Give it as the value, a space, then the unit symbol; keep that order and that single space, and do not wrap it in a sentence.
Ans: 65 %
